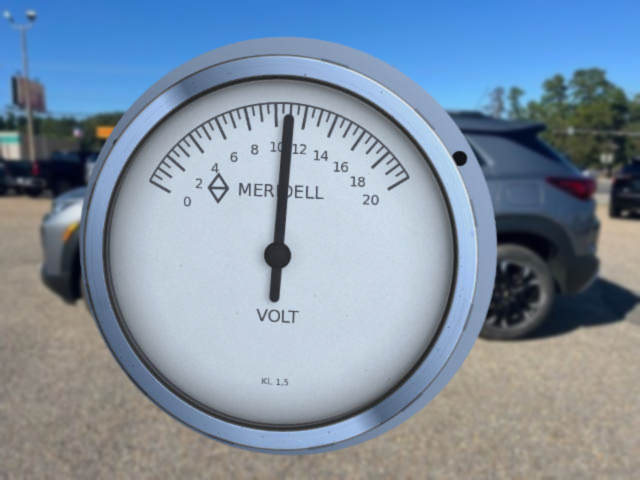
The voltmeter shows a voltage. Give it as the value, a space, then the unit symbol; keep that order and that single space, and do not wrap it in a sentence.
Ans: 11 V
